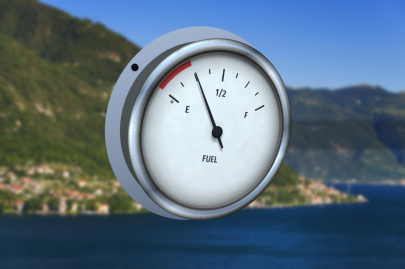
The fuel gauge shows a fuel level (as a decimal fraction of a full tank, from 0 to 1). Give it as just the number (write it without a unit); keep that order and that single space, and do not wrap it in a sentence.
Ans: 0.25
